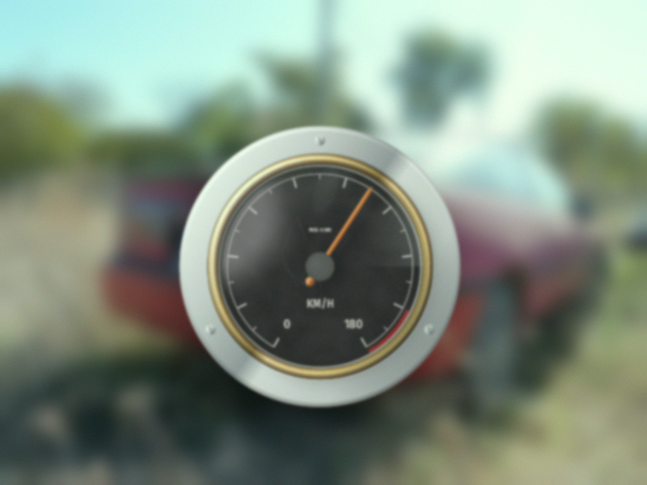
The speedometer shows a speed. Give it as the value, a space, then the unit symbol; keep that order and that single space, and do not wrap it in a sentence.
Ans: 110 km/h
